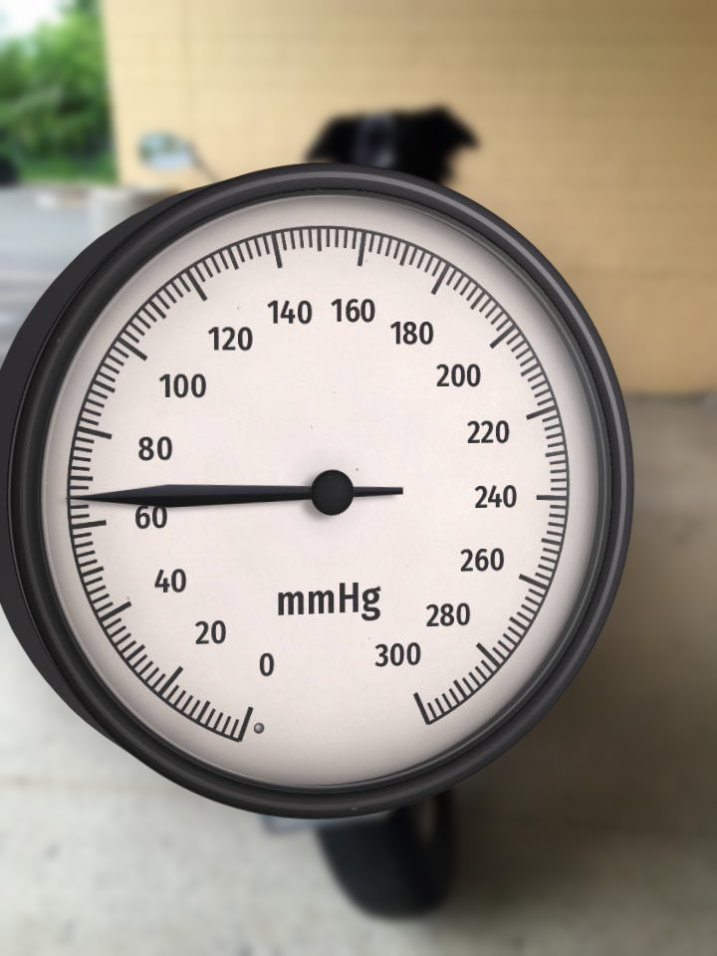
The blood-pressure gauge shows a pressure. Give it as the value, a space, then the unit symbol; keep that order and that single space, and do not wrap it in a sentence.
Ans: 66 mmHg
